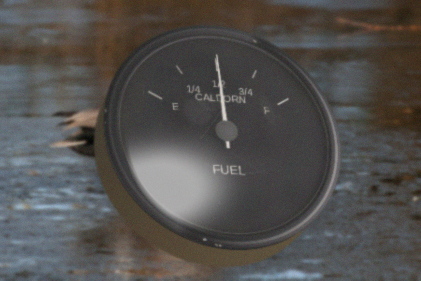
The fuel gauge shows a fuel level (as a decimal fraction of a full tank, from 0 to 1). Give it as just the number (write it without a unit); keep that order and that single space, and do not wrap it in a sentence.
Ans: 0.5
